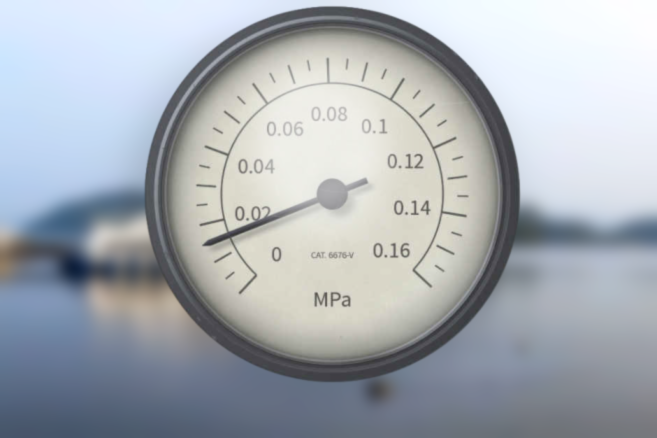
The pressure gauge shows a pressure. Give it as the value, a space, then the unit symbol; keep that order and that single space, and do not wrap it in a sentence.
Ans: 0.015 MPa
